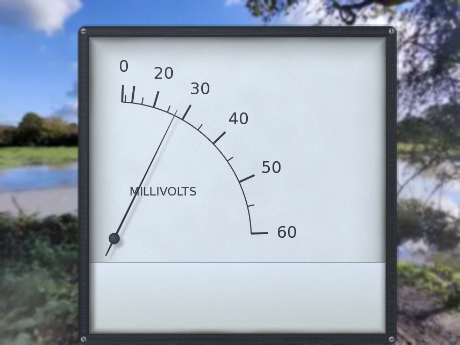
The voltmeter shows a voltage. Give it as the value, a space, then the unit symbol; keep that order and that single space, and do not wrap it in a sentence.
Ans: 27.5 mV
